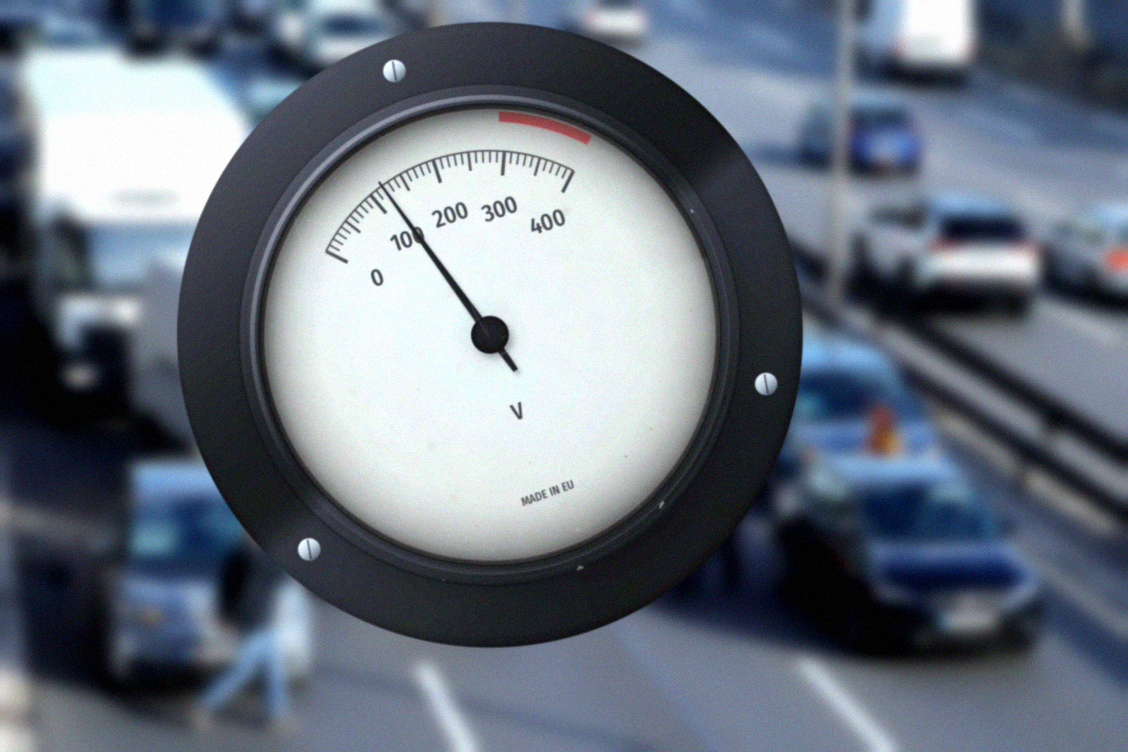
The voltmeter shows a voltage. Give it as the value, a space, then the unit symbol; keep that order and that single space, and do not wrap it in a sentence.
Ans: 120 V
